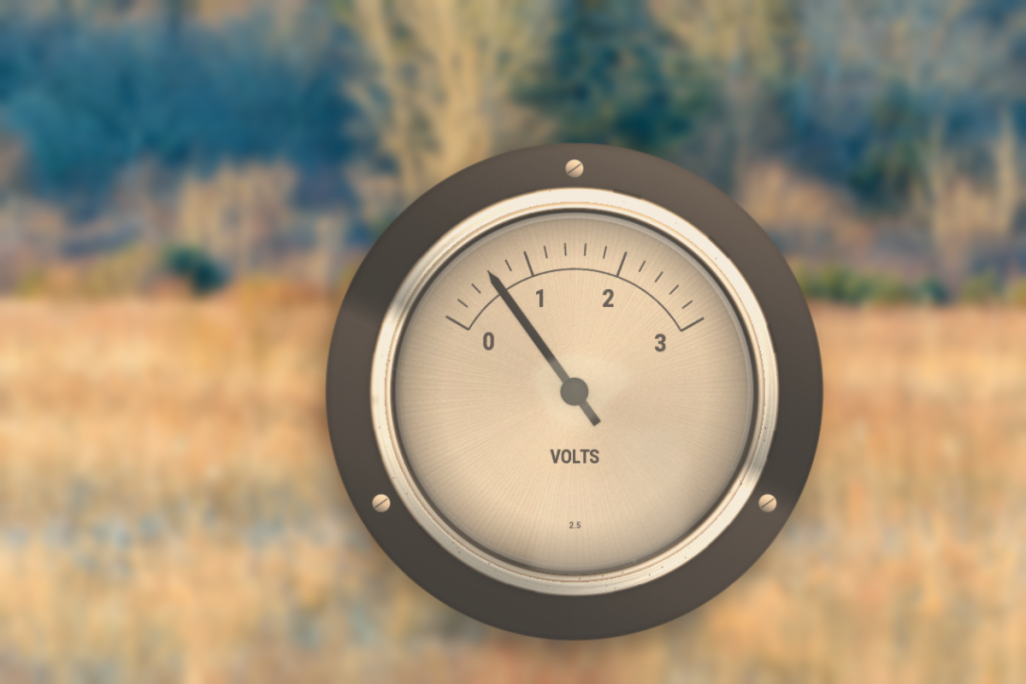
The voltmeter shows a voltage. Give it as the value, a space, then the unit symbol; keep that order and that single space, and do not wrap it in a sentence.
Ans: 0.6 V
